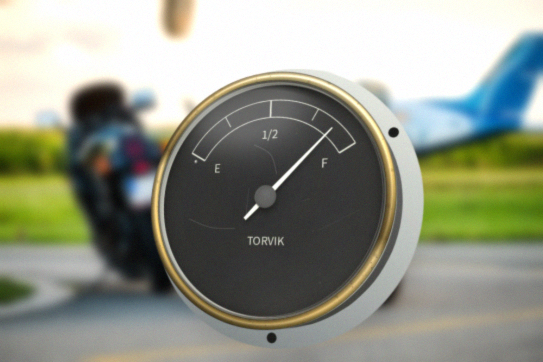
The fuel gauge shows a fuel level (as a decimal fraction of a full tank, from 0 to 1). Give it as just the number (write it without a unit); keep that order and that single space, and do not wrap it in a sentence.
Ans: 0.875
